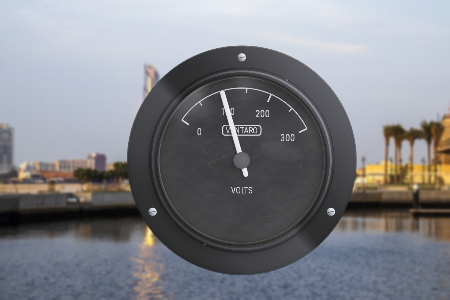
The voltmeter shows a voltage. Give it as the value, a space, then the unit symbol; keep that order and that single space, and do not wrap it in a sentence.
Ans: 100 V
